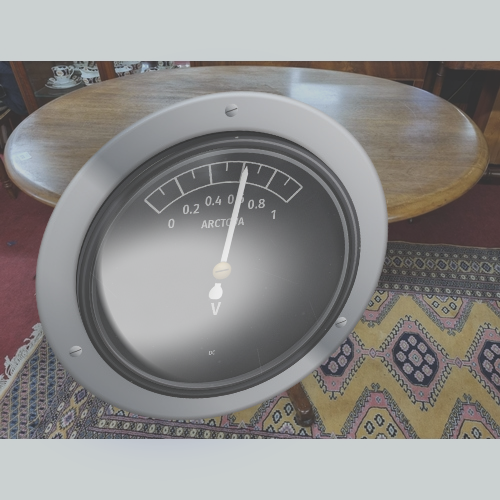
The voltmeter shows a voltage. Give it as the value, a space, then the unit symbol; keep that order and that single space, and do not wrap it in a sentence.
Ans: 0.6 V
